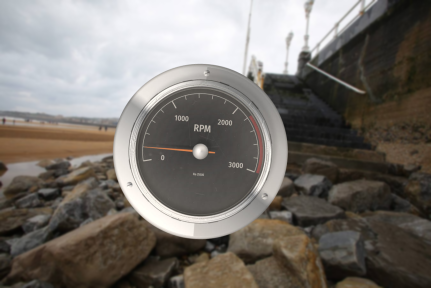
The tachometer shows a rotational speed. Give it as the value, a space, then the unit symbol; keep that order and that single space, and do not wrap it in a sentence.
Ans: 200 rpm
